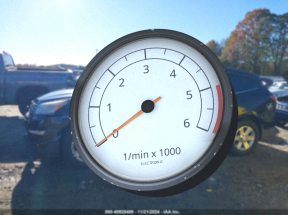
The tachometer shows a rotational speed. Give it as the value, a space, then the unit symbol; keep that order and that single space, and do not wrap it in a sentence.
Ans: 0 rpm
